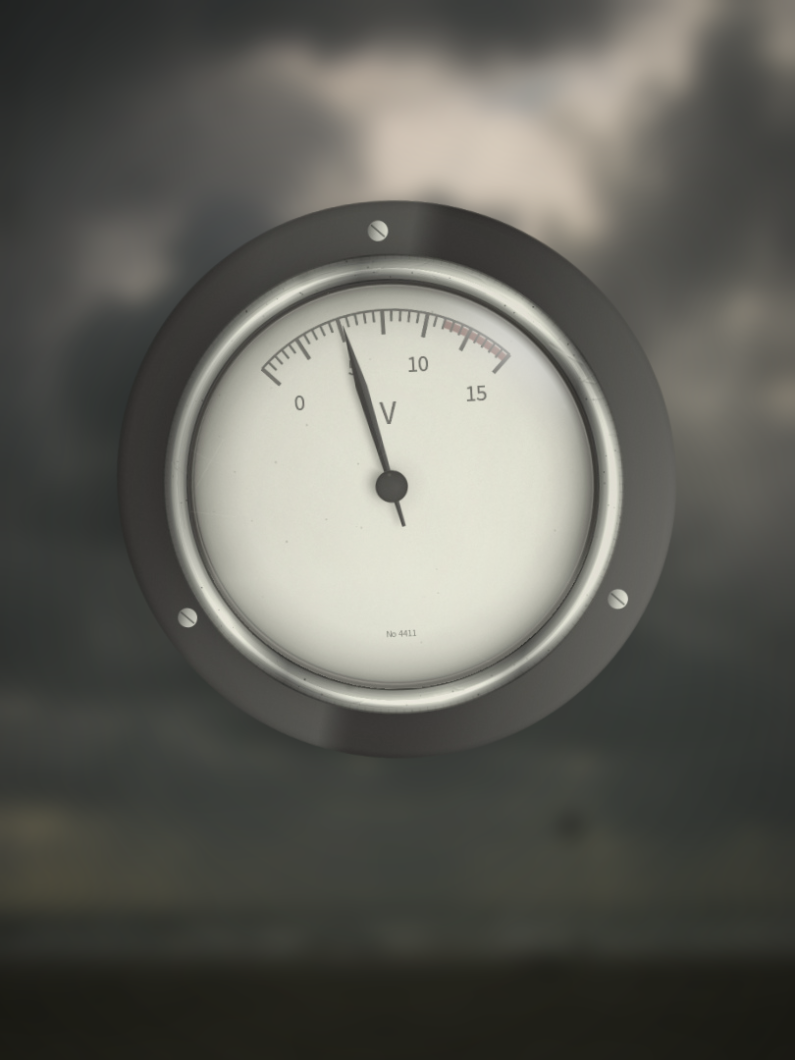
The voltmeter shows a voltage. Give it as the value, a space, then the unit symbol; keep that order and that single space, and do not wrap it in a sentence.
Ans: 5.25 V
